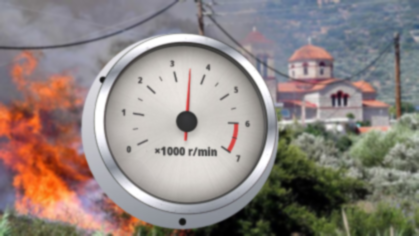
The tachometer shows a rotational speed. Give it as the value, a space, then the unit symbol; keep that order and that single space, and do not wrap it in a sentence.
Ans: 3500 rpm
